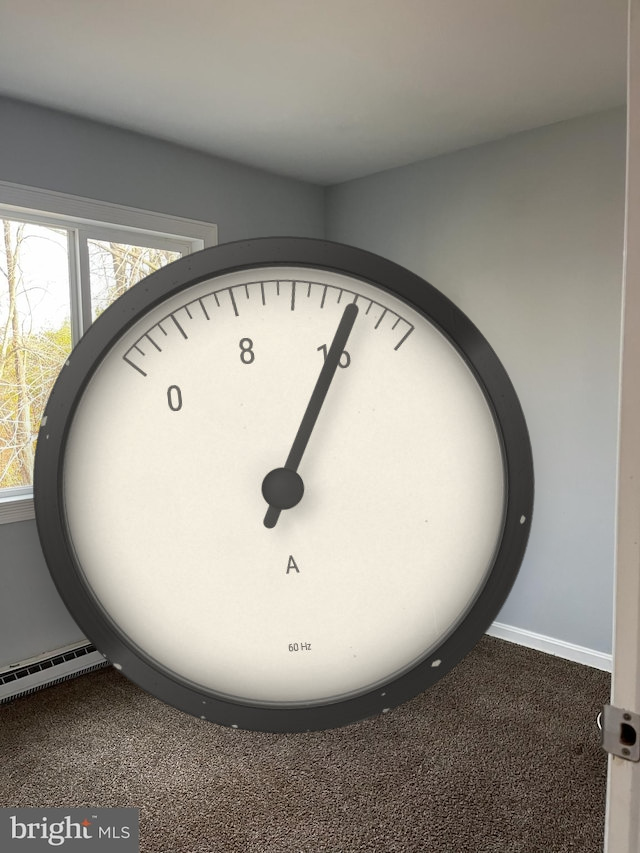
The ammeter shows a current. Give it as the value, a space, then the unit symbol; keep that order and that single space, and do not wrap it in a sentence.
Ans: 16 A
